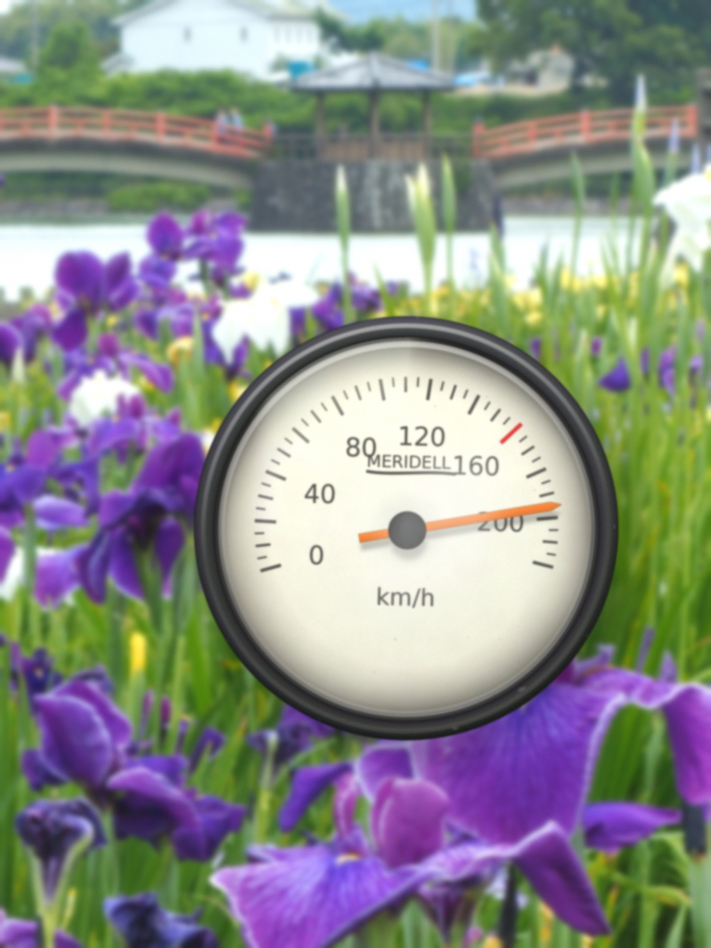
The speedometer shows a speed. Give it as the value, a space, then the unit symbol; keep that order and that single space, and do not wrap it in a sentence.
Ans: 195 km/h
